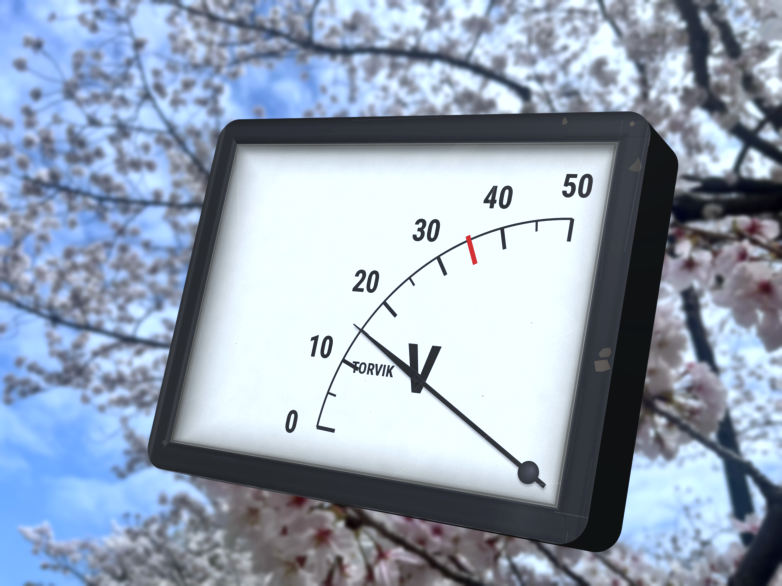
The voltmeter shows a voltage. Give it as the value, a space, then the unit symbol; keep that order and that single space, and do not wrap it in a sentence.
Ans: 15 V
